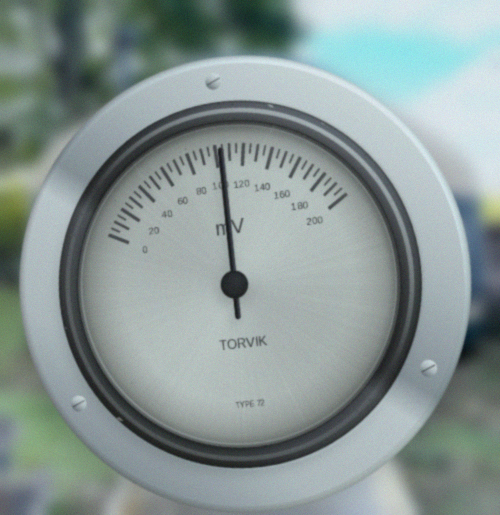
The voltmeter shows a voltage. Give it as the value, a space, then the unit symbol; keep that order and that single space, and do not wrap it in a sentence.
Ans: 105 mV
